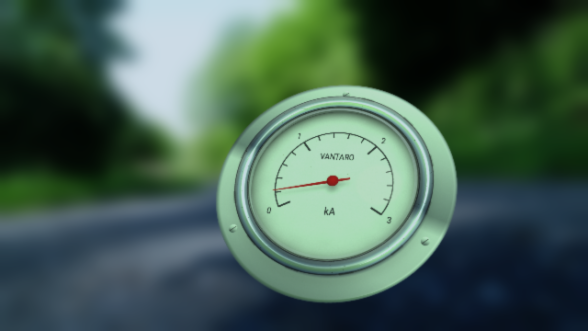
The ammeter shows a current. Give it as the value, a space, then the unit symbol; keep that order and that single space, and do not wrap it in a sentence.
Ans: 0.2 kA
